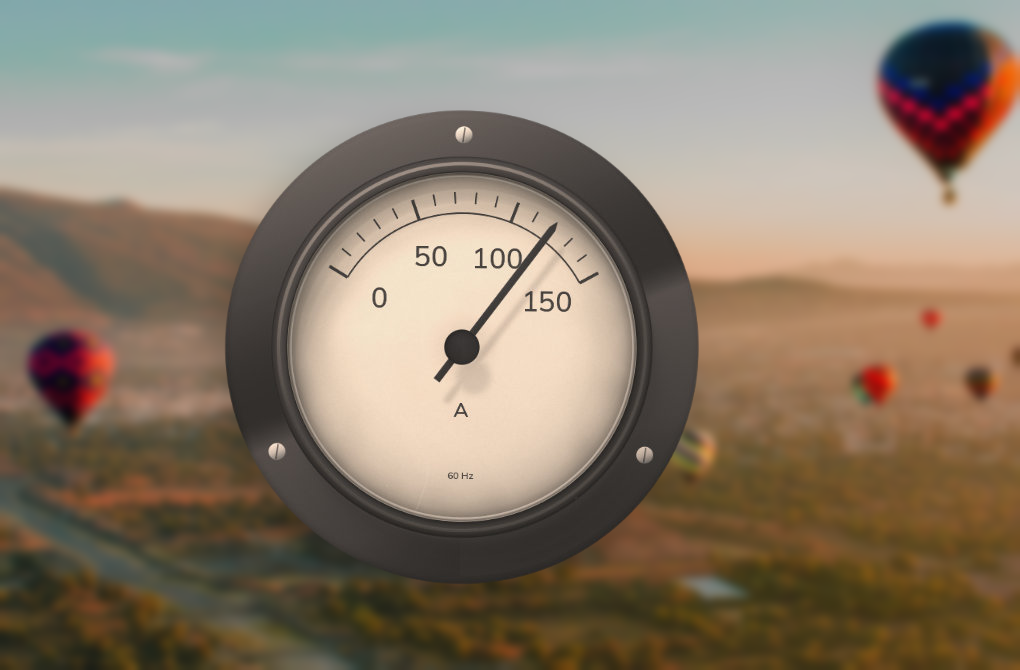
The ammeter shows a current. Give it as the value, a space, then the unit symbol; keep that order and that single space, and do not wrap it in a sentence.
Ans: 120 A
